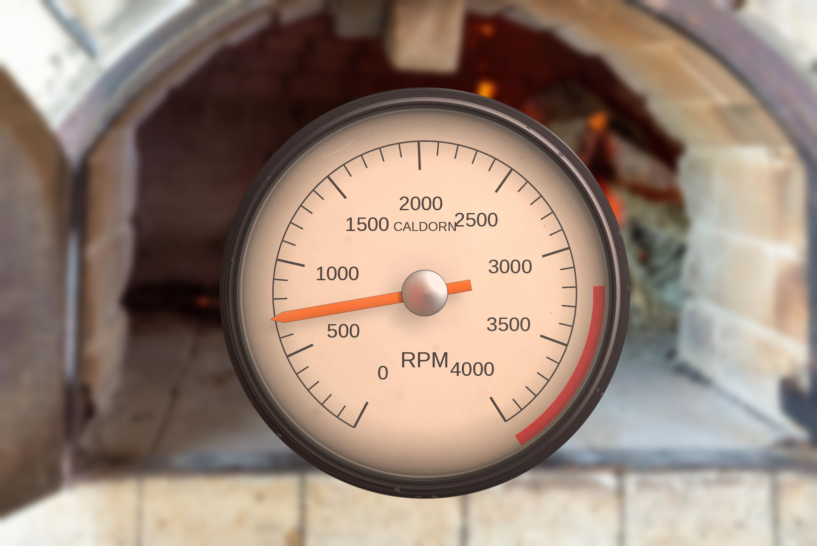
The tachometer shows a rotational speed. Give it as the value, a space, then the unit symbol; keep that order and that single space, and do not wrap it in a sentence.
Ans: 700 rpm
